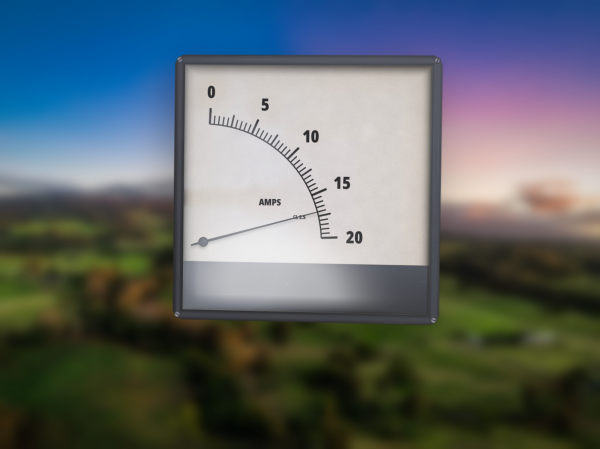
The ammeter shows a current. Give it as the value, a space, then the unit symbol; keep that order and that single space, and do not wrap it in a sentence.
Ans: 17 A
